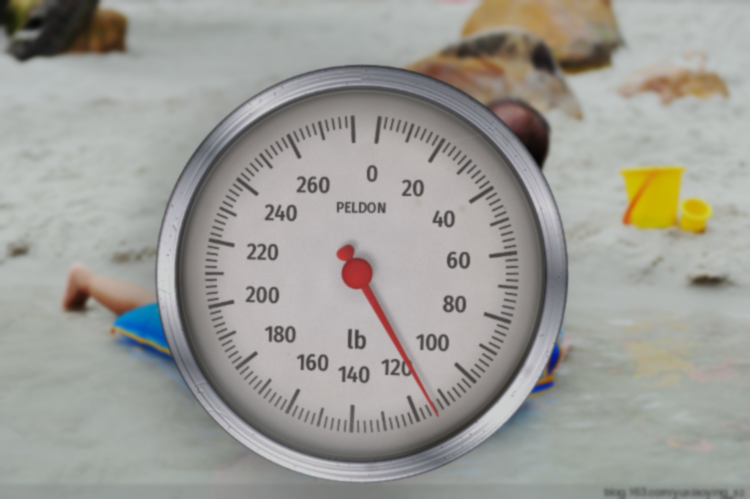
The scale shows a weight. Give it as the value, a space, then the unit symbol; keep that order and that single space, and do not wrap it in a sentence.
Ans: 114 lb
